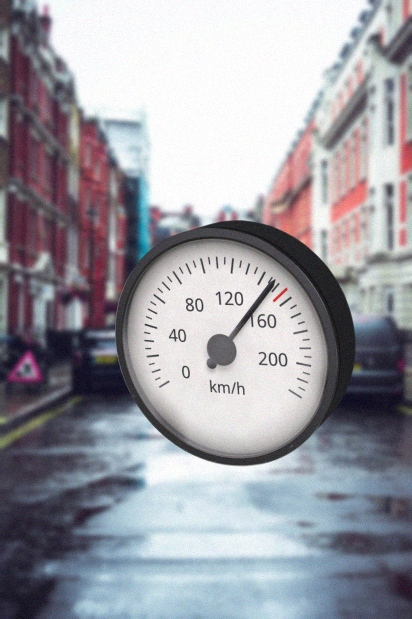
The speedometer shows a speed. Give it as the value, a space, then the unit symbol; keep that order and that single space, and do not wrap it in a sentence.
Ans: 147.5 km/h
